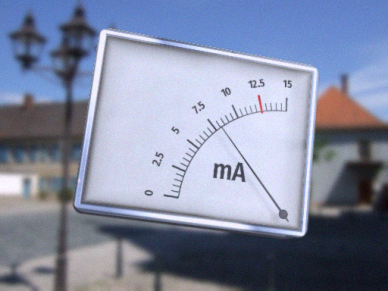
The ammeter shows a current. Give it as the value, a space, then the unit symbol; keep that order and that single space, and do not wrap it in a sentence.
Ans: 8 mA
